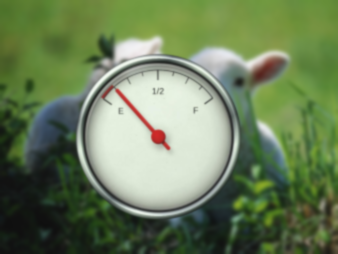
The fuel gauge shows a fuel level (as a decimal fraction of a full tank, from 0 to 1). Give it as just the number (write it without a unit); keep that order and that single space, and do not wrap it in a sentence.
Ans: 0.125
